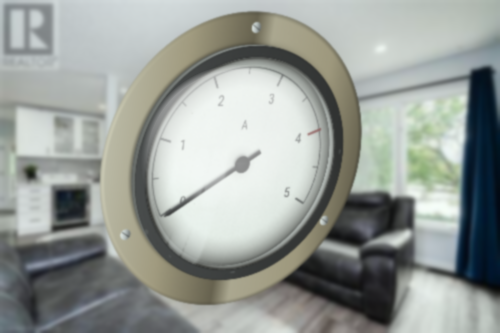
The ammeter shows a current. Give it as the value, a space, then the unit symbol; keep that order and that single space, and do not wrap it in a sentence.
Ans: 0 A
